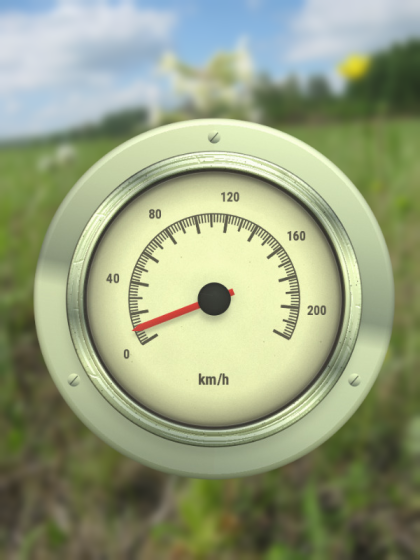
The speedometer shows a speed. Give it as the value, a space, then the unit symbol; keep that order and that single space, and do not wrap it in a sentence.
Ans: 10 km/h
